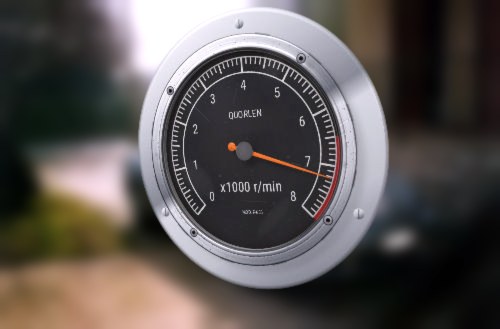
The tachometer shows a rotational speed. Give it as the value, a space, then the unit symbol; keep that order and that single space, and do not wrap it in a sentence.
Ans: 7200 rpm
